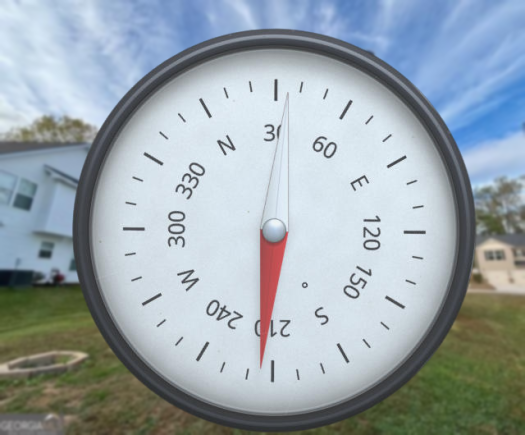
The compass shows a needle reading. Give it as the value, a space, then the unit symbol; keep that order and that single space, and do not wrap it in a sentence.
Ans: 215 °
